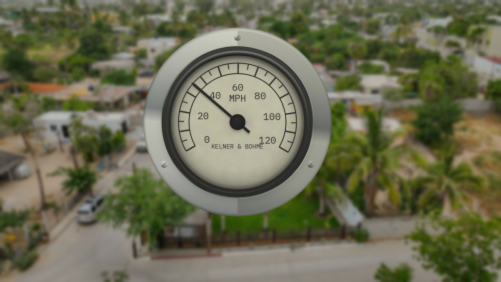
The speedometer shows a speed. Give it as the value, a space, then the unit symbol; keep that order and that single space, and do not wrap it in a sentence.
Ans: 35 mph
